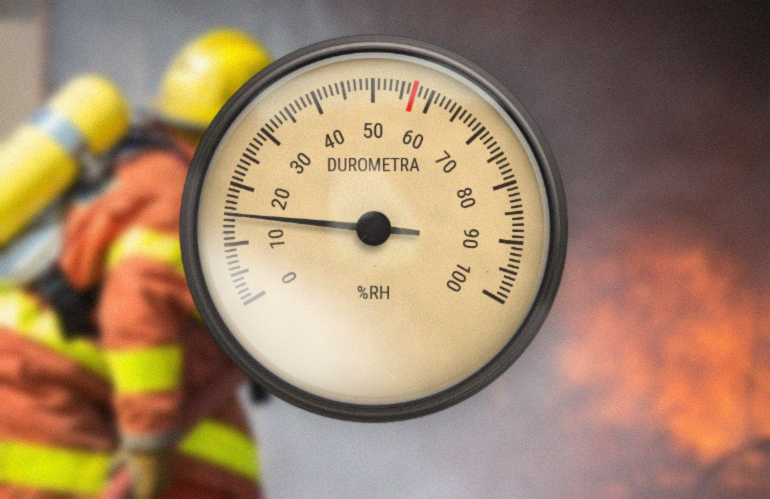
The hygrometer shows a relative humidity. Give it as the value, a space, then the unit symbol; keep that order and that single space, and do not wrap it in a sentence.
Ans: 15 %
